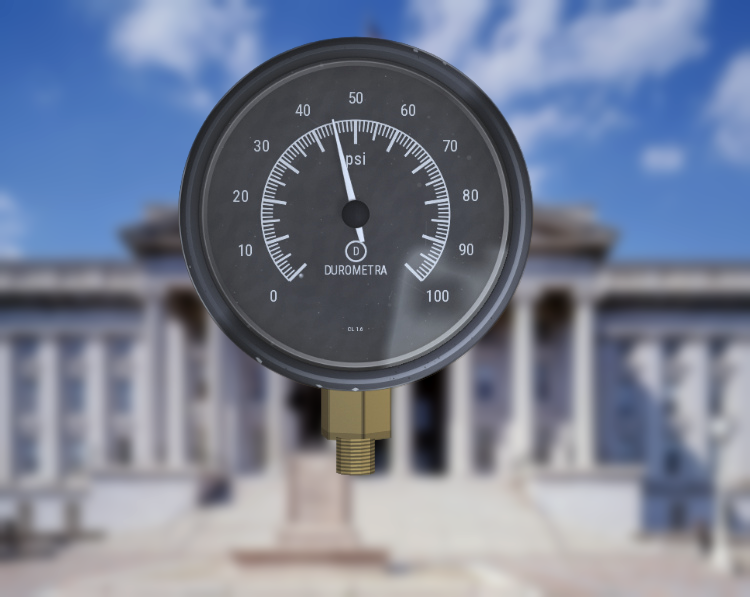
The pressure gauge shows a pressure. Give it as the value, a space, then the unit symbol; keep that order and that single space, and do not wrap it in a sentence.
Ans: 45 psi
